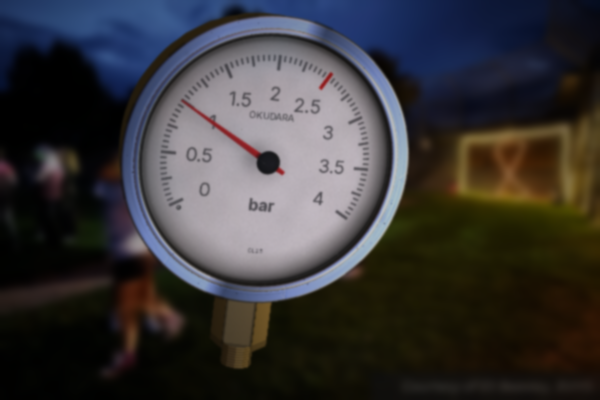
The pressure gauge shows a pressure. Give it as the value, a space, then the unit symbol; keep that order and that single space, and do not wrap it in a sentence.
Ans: 1 bar
